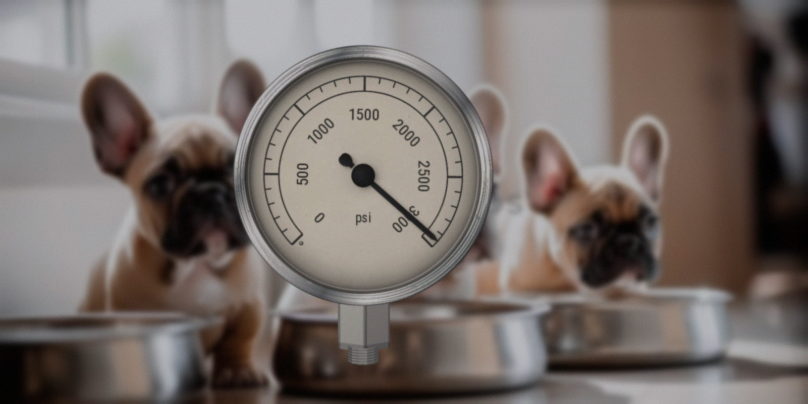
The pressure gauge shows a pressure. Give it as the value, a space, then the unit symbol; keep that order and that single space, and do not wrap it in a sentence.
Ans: 2950 psi
